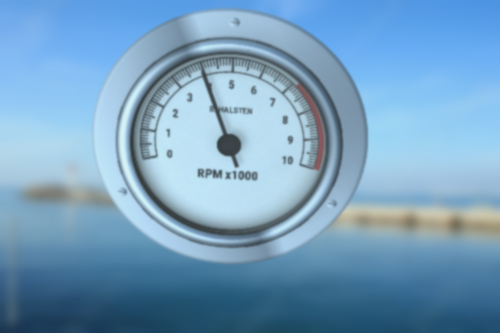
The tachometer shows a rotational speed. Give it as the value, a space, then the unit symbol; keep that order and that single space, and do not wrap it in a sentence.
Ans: 4000 rpm
